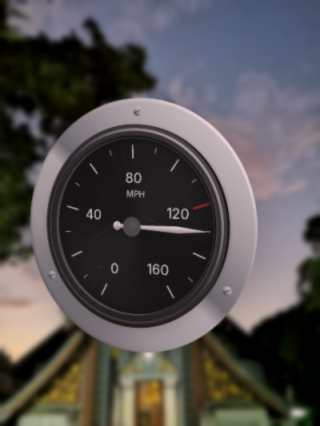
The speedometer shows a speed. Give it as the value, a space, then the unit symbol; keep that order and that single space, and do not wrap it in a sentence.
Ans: 130 mph
